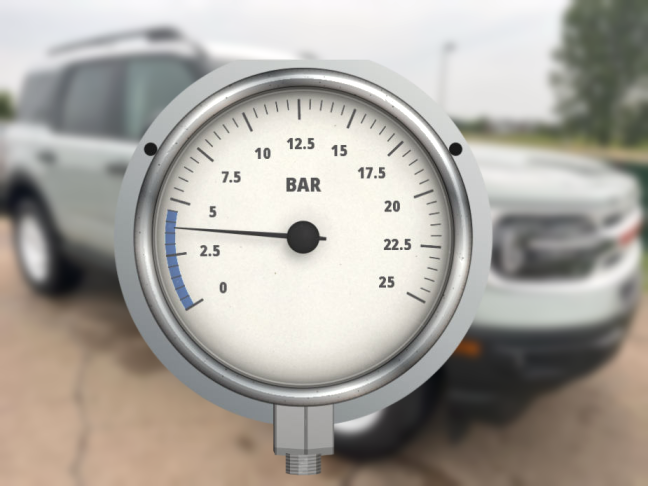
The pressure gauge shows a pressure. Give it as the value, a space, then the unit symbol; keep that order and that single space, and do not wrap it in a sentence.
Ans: 3.75 bar
